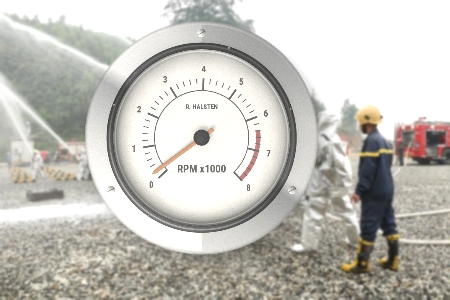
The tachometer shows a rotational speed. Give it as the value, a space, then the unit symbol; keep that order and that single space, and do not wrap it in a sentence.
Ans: 200 rpm
